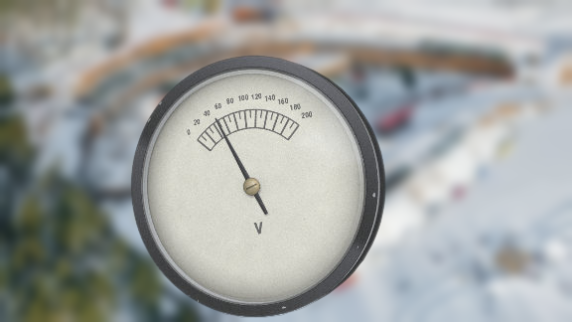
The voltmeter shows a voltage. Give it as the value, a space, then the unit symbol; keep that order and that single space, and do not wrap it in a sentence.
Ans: 50 V
